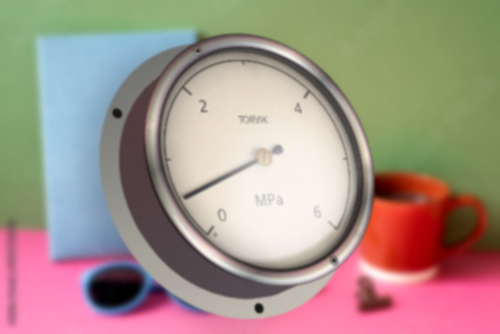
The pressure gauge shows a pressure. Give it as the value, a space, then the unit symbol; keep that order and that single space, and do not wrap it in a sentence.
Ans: 0.5 MPa
